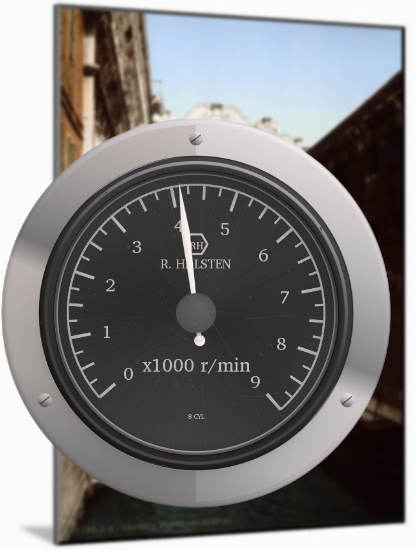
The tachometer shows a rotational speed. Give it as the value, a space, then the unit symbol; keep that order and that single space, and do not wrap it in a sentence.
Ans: 4125 rpm
